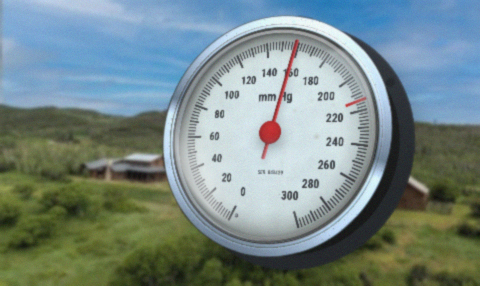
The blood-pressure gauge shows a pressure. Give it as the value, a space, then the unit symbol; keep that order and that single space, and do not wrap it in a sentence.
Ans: 160 mmHg
